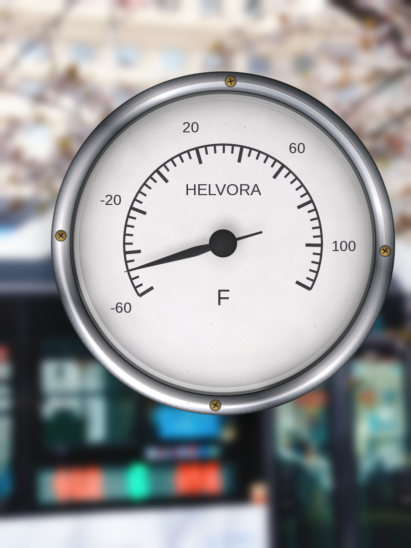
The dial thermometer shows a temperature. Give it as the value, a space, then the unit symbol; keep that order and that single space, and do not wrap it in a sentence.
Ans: -48 °F
